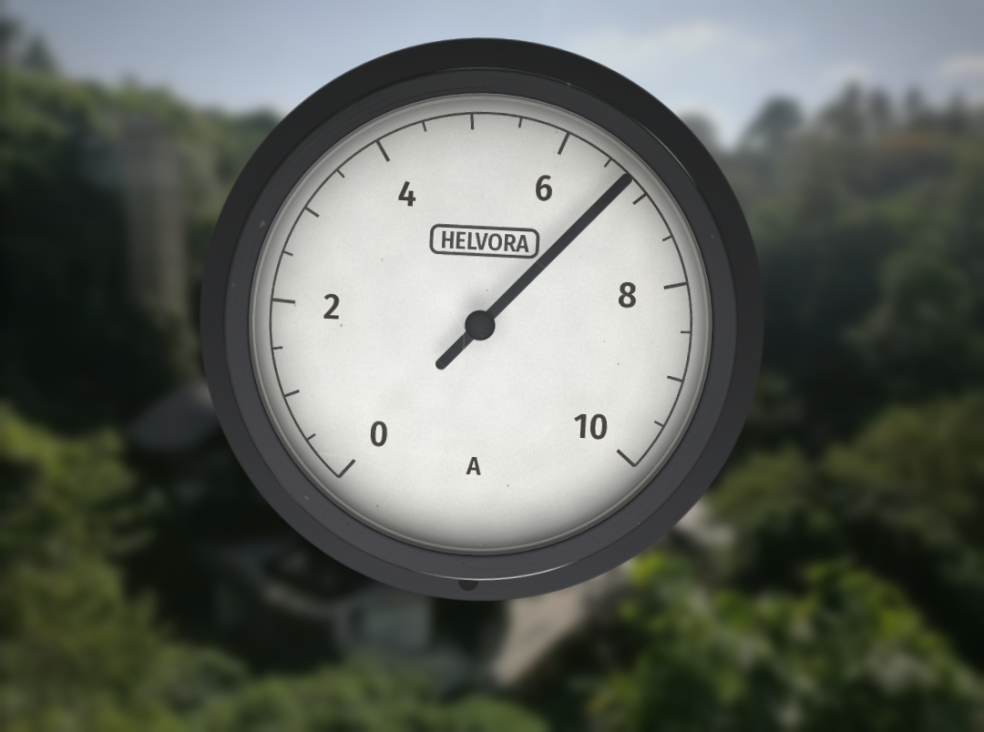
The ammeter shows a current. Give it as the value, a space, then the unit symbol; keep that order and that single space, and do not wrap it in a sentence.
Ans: 6.75 A
